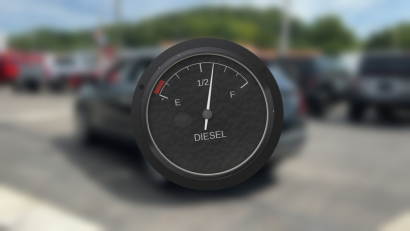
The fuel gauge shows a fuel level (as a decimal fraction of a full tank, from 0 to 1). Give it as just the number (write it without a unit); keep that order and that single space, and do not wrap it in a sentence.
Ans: 0.625
